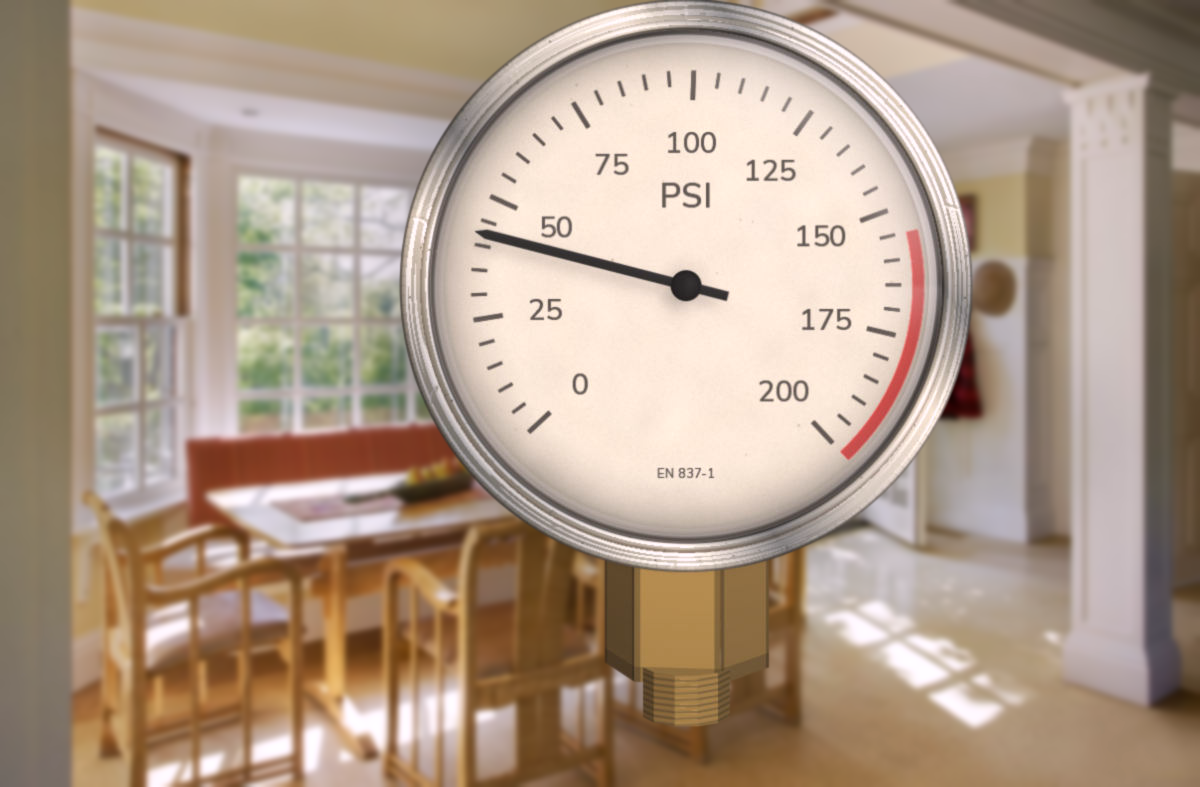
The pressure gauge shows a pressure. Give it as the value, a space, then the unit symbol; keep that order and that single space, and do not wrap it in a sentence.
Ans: 42.5 psi
